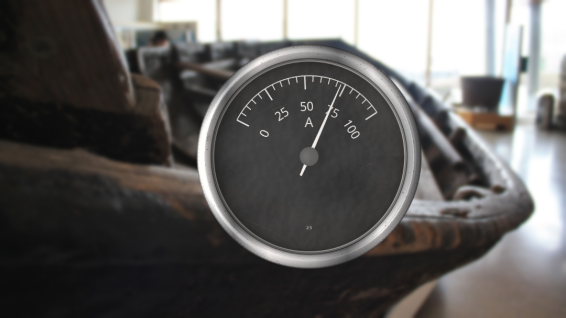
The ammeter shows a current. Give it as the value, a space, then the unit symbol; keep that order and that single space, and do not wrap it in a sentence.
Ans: 72.5 A
